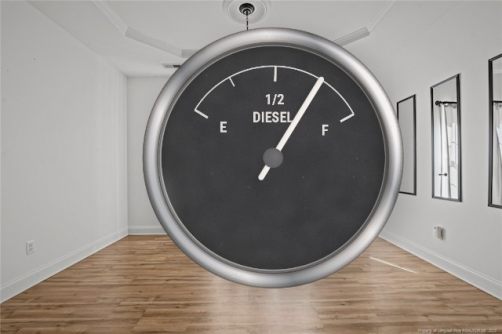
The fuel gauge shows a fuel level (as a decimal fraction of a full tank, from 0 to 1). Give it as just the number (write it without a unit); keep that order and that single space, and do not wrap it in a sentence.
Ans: 0.75
